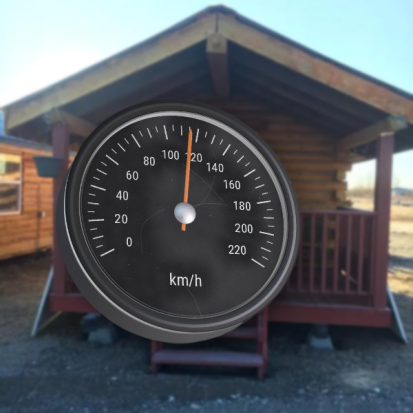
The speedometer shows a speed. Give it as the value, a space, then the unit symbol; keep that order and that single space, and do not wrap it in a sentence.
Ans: 115 km/h
